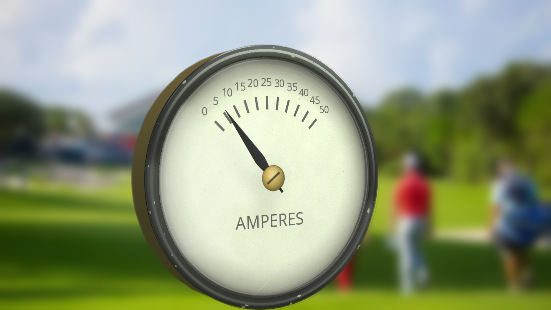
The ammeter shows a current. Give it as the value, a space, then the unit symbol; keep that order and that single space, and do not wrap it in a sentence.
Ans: 5 A
